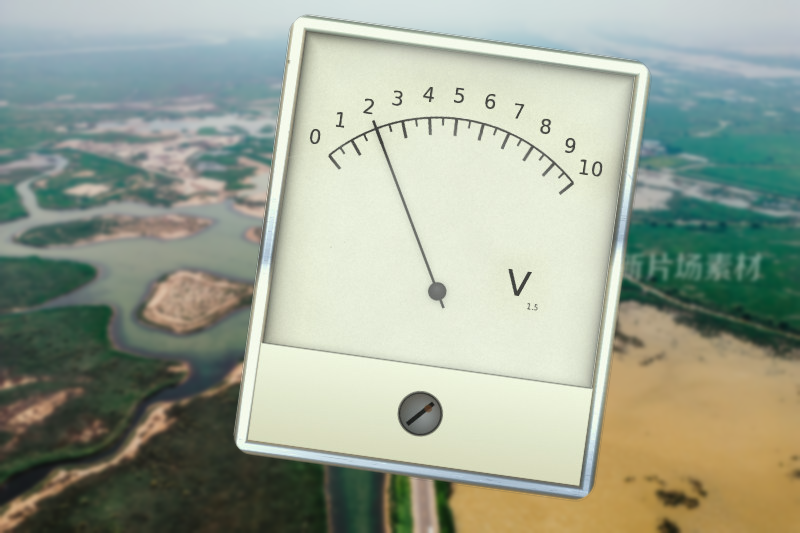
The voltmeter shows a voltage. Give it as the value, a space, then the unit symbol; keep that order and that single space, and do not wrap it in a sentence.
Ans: 2 V
